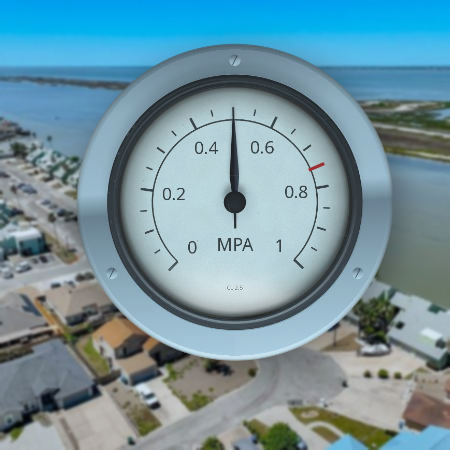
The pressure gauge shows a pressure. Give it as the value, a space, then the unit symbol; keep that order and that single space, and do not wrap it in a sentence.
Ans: 0.5 MPa
